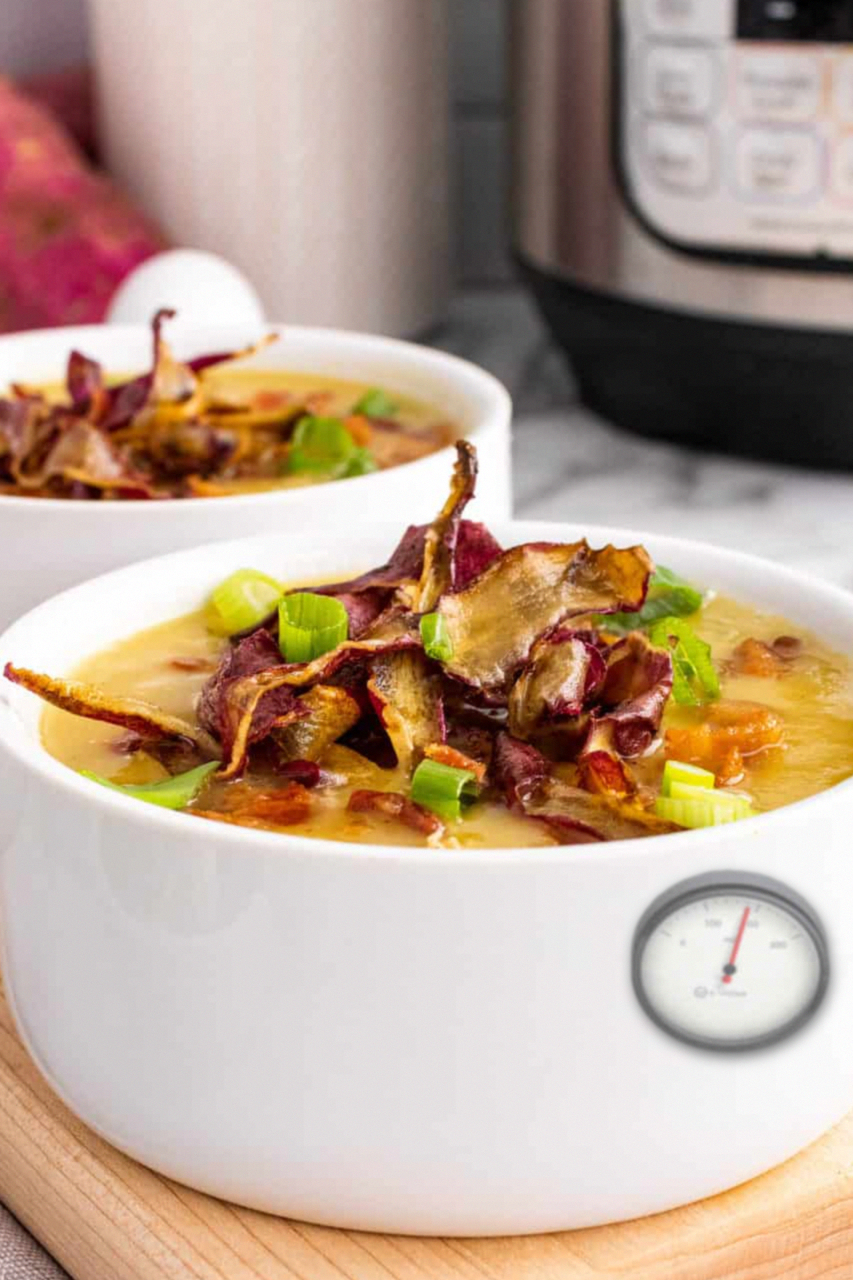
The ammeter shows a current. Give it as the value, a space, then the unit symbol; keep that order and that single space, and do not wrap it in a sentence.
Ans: 180 mA
